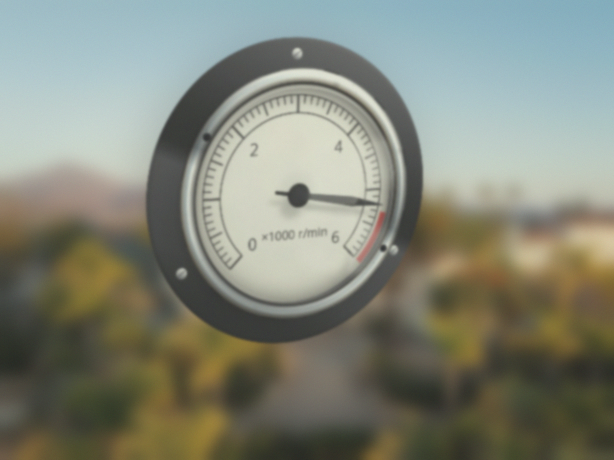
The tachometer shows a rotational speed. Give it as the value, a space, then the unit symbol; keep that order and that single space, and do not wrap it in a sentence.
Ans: 5200 rpm
